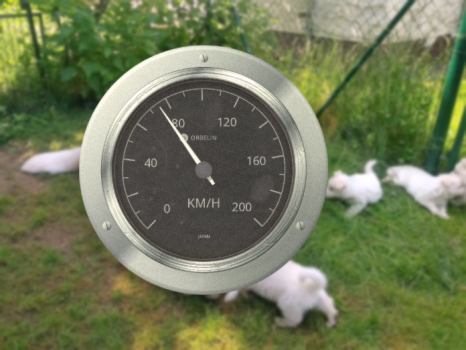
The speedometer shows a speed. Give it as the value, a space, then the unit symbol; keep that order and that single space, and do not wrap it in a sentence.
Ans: 75 km/h
